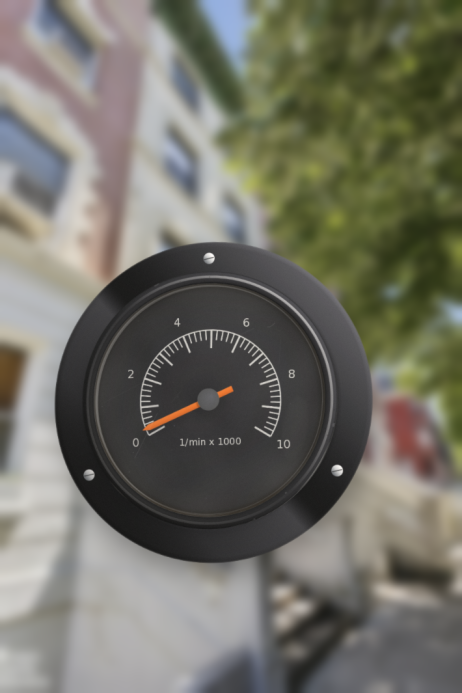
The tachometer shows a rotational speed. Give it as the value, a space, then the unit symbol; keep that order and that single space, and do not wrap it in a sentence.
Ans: 200 rpm
